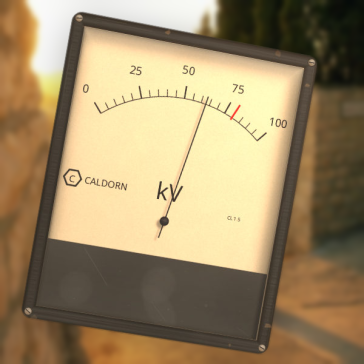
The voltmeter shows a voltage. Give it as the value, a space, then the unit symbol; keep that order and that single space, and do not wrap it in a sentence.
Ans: 62.5 kV
